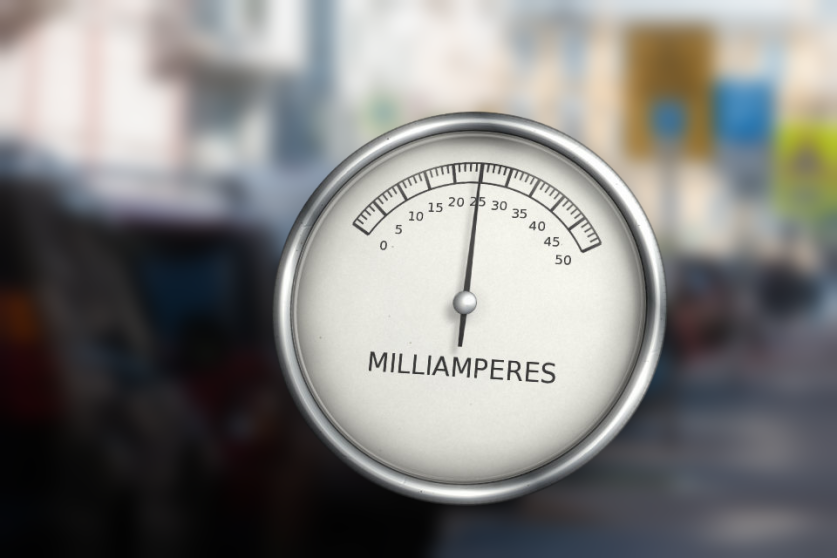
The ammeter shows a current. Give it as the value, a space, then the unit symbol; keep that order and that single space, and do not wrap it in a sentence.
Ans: 25 mA
